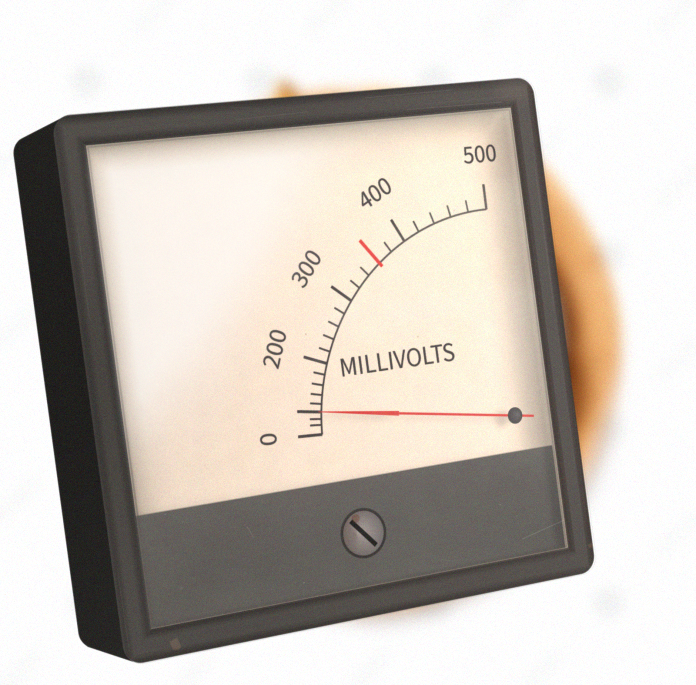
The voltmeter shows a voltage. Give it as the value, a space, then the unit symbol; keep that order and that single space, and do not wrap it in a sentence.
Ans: 100 mV
